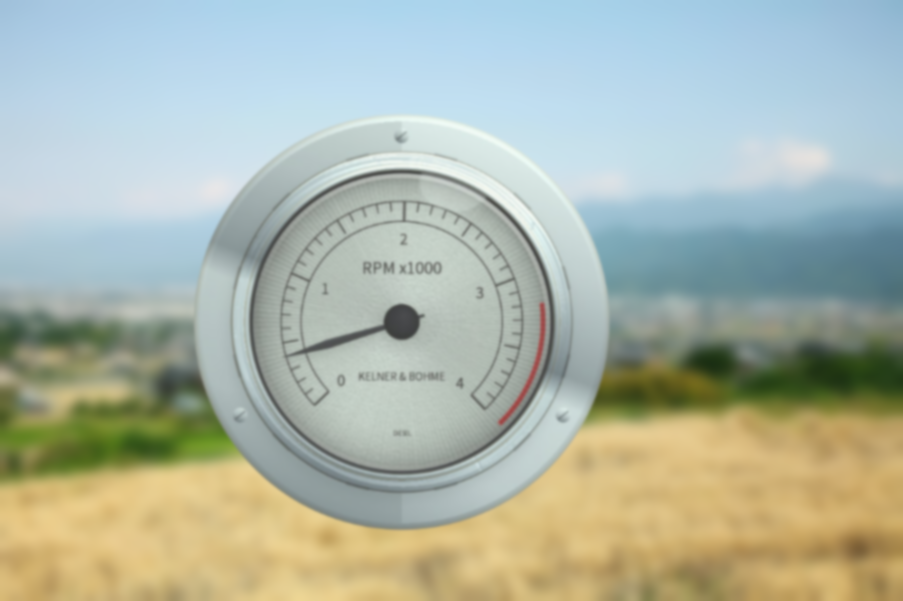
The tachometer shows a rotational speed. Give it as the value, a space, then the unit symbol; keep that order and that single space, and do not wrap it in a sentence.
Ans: 400 rpm
